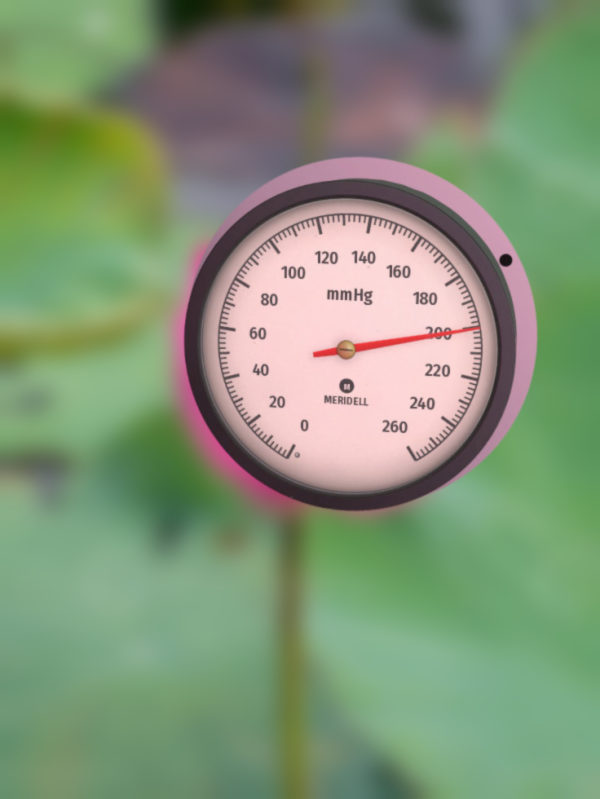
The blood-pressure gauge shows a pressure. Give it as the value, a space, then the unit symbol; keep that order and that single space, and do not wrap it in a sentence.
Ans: 200 mmHg
